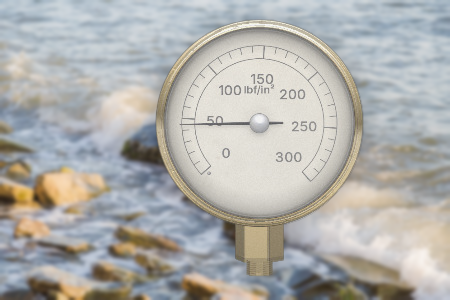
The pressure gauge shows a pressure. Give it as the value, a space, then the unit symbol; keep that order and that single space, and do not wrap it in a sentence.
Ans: 45 psi
